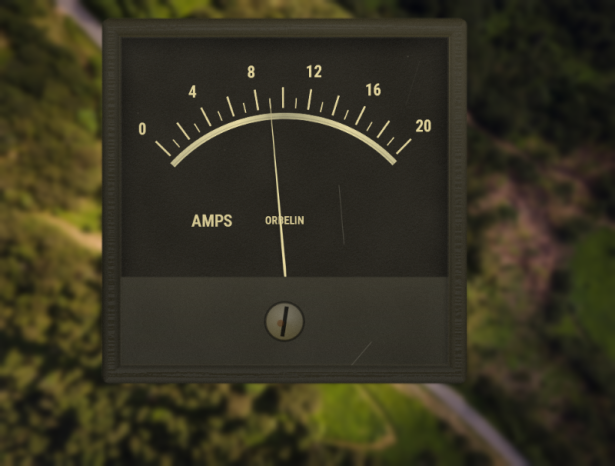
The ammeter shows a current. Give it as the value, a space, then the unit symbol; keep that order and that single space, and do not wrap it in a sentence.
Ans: 9 A
